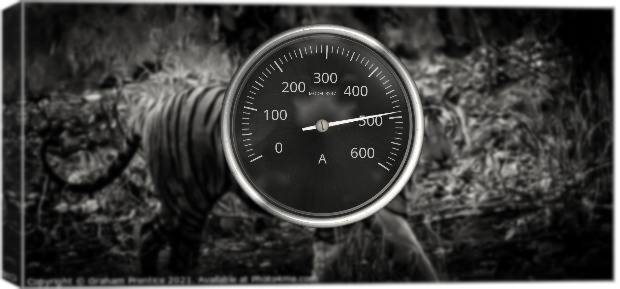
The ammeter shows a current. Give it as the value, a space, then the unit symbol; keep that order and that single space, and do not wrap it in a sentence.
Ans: 490 A
